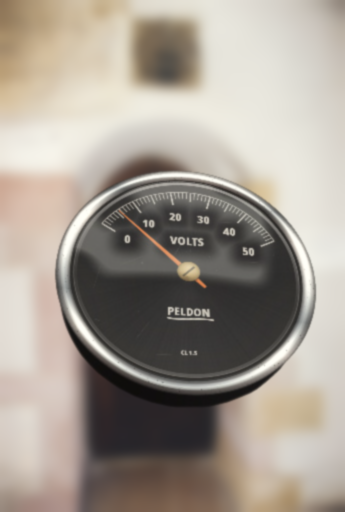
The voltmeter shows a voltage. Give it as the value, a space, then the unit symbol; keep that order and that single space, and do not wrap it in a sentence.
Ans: 5 V
